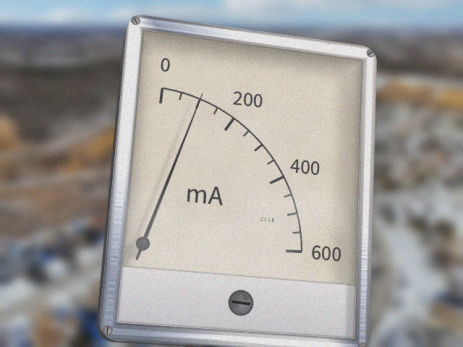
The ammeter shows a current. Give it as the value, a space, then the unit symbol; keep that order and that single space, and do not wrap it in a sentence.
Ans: 100 mA
